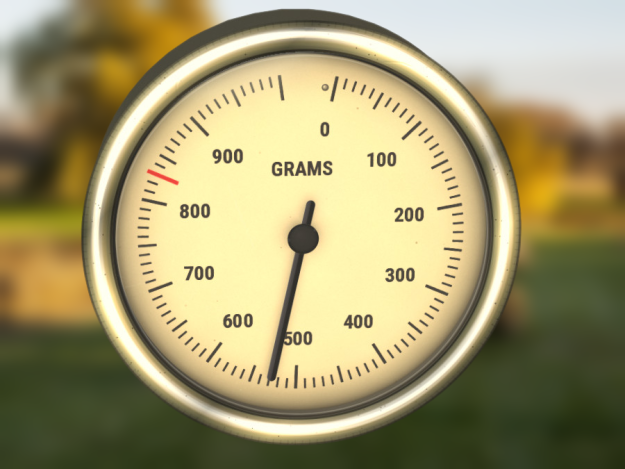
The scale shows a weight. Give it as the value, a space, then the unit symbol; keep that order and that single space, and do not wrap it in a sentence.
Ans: 530 g
